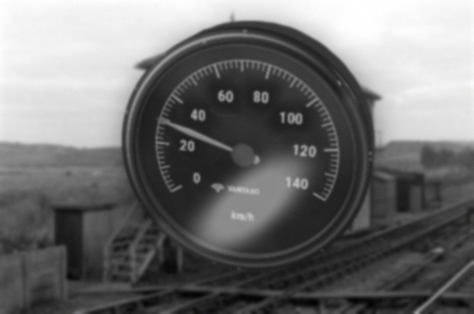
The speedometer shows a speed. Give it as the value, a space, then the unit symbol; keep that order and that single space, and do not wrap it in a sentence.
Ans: 30 km/h
